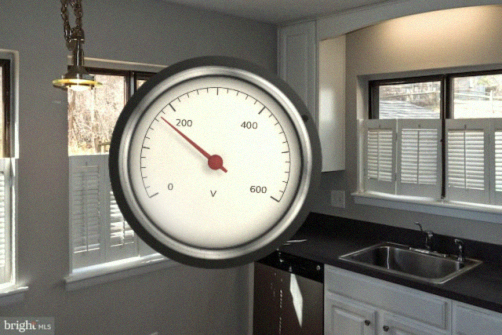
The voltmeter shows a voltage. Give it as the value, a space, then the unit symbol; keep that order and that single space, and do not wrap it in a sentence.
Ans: 170 V
